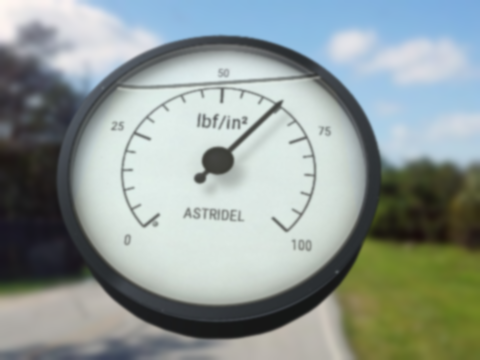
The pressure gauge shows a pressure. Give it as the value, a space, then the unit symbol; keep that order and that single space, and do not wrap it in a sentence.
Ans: 65 psi
